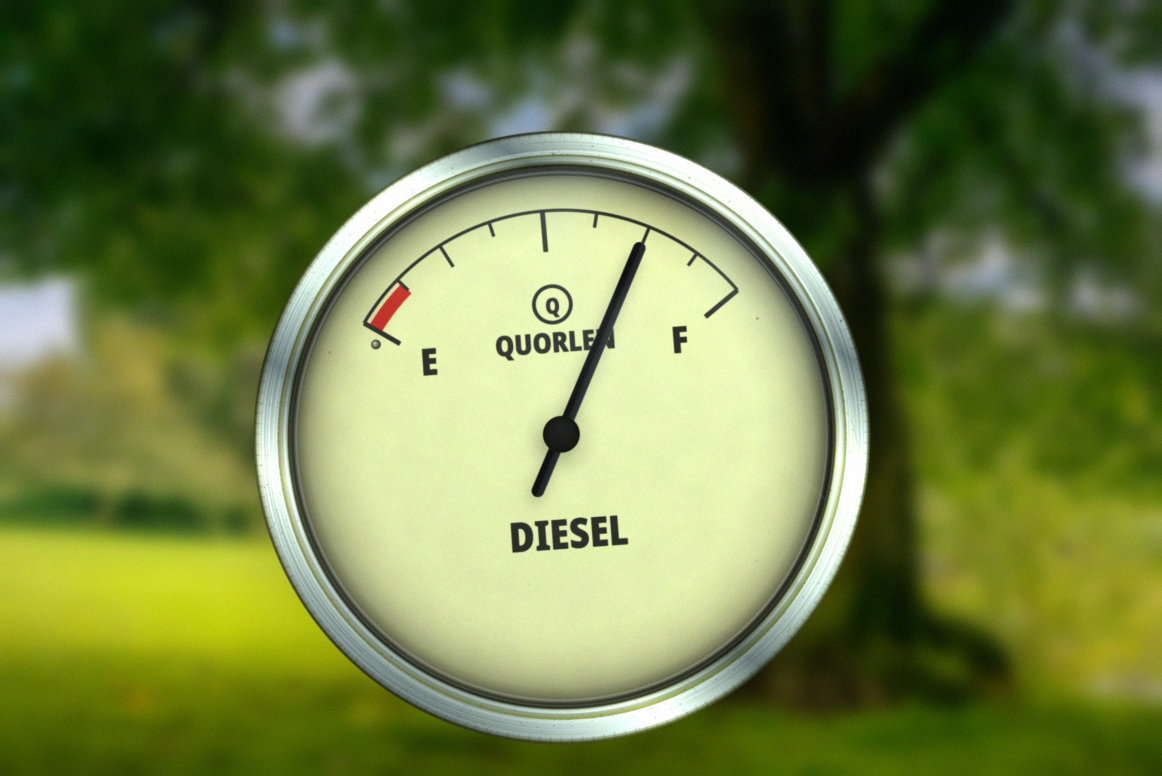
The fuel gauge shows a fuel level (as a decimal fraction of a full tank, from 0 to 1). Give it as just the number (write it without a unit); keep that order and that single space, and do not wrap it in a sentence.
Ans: 0.75
